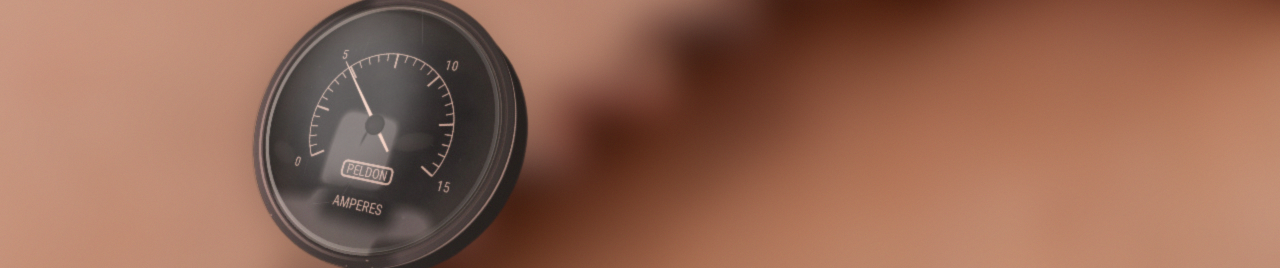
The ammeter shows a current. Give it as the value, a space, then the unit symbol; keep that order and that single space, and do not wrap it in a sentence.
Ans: 5 A
